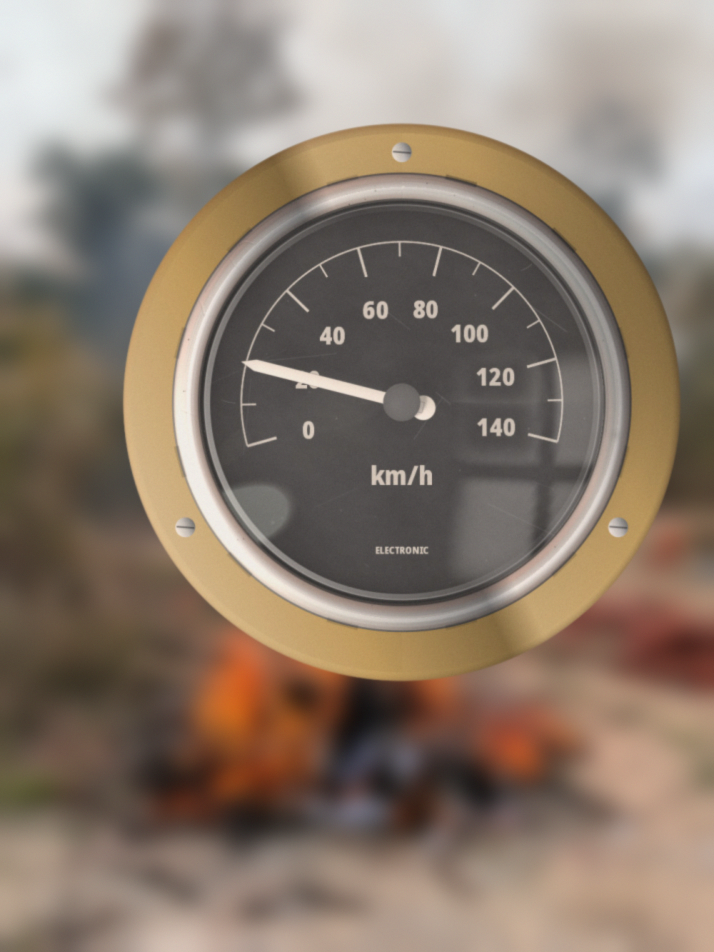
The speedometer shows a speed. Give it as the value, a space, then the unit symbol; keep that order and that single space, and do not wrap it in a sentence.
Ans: 20 km/h
